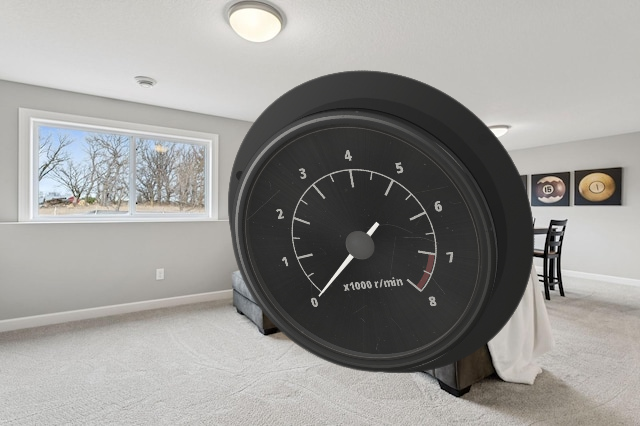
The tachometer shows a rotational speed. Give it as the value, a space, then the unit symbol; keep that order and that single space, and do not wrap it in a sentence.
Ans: 0 rpm
